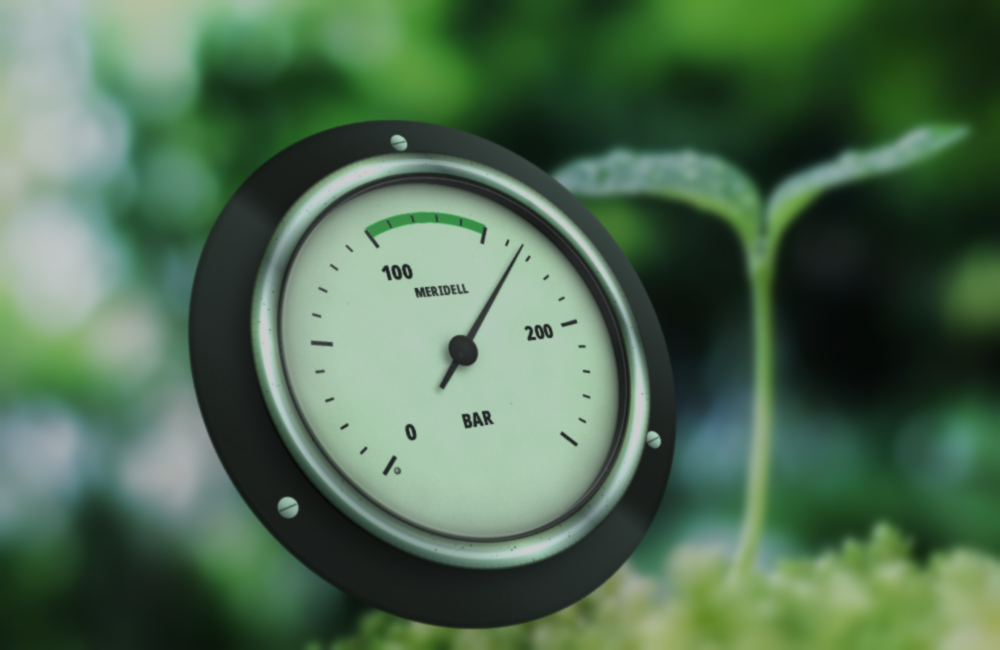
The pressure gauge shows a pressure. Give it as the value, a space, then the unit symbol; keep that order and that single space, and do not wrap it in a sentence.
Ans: 165 bar
